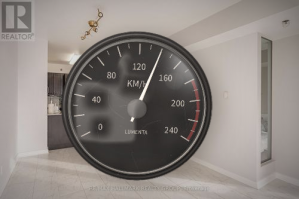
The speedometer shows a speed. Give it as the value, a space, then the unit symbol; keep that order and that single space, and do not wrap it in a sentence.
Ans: 140 km/h
